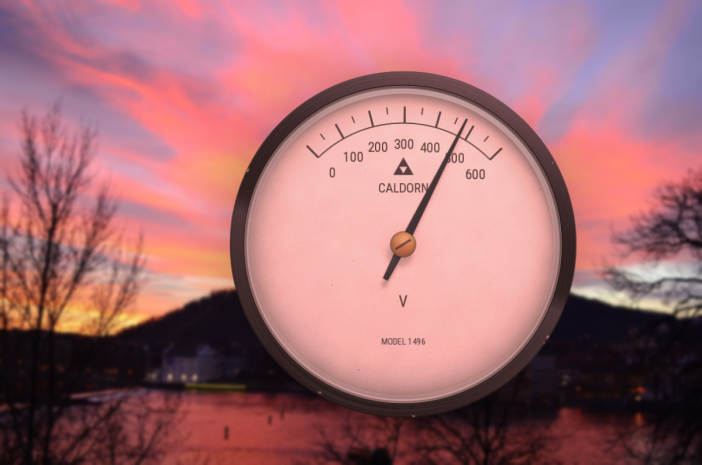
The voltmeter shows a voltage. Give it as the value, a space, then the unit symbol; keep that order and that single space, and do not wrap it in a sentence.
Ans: 475 V
